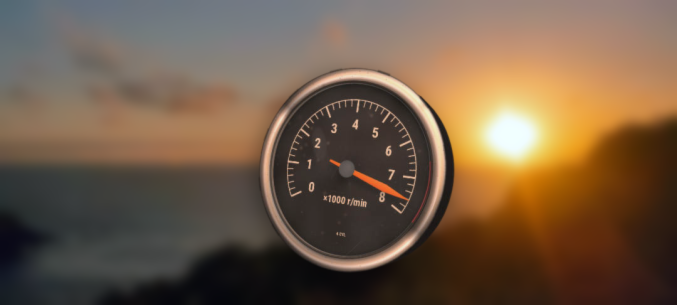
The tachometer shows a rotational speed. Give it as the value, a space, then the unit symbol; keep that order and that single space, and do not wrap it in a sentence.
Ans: 7600 rpm
